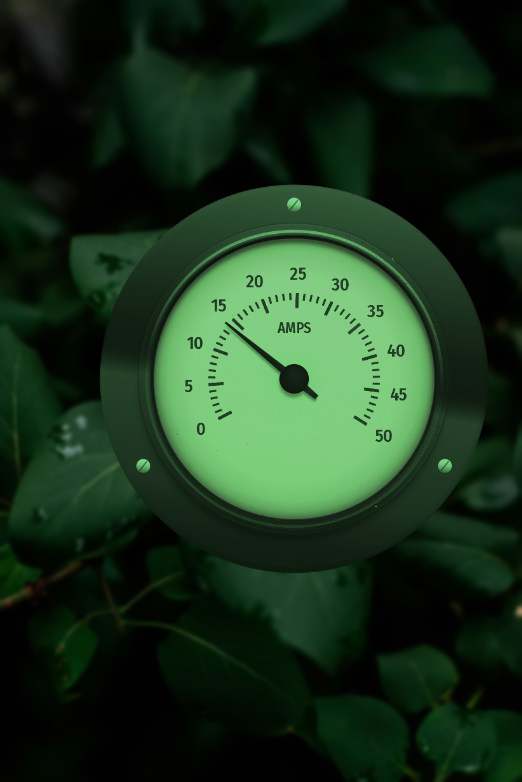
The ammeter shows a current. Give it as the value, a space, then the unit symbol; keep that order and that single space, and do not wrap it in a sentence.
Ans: 14 A
